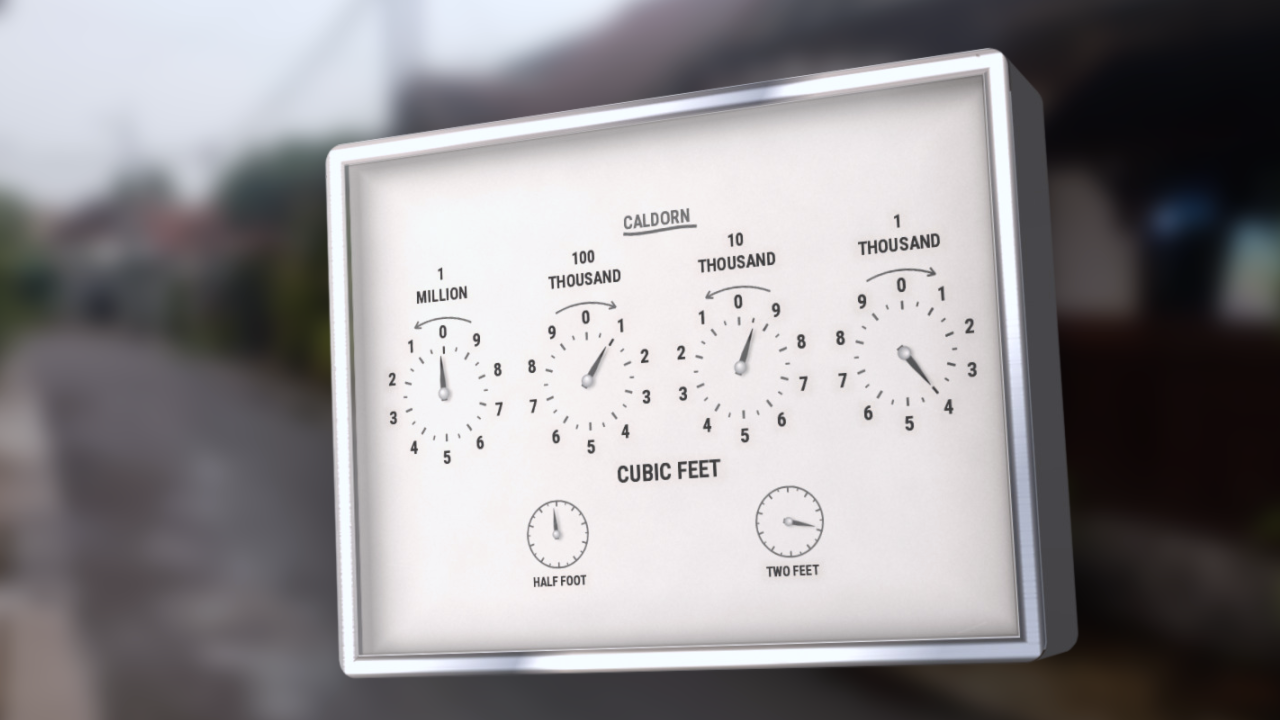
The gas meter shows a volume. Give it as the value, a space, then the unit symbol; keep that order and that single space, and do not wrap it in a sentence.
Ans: 9400 ft³
